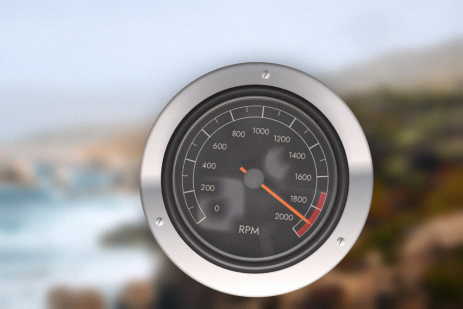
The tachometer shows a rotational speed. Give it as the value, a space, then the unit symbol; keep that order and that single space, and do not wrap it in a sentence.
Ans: 1900 rpm
